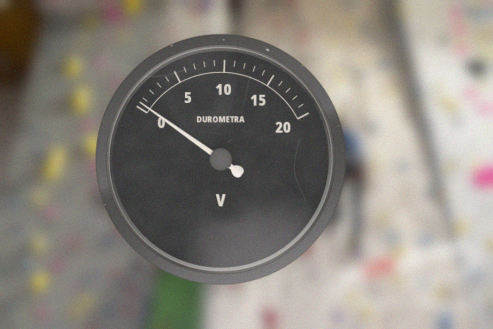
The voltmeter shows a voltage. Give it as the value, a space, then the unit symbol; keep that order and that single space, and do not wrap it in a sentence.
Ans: 0.5 V
